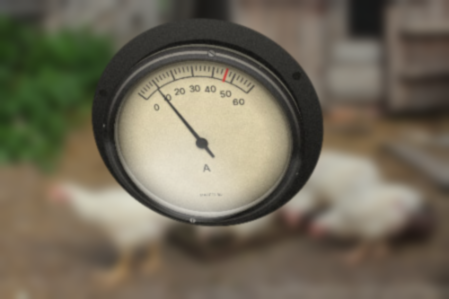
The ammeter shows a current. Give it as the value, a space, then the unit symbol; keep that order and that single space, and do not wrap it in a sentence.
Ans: 10 A
